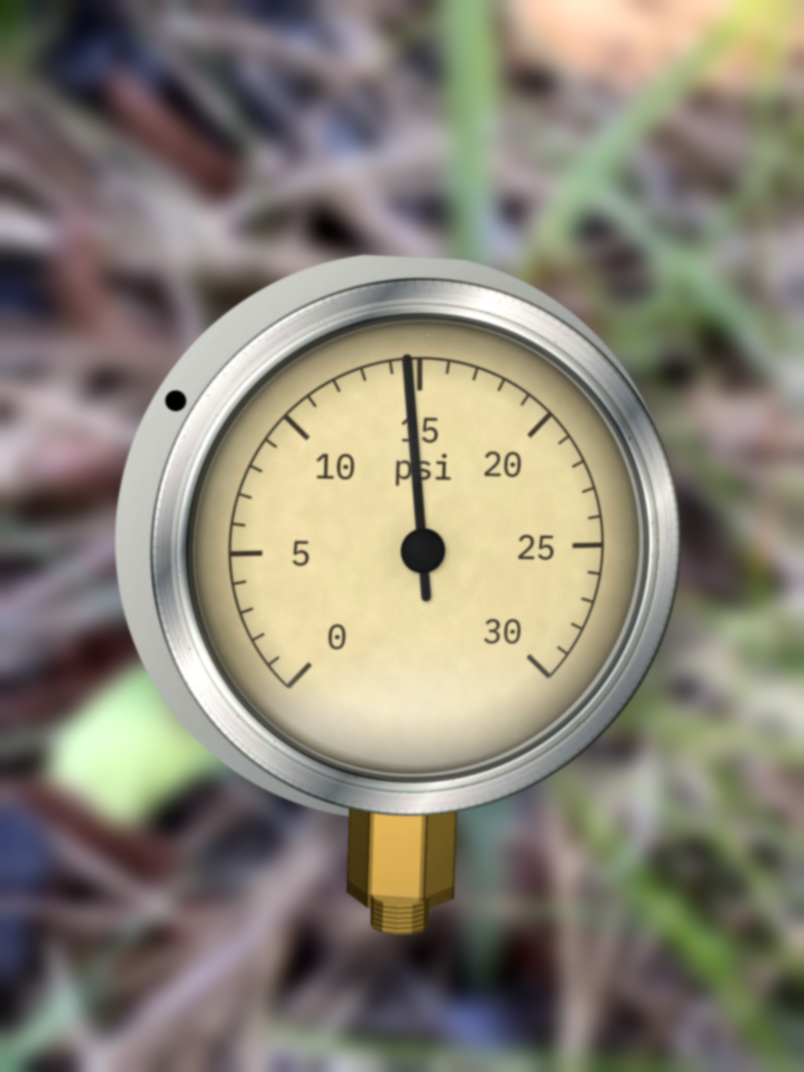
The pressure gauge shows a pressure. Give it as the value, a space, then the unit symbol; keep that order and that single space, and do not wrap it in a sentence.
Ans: 14.5 psi
